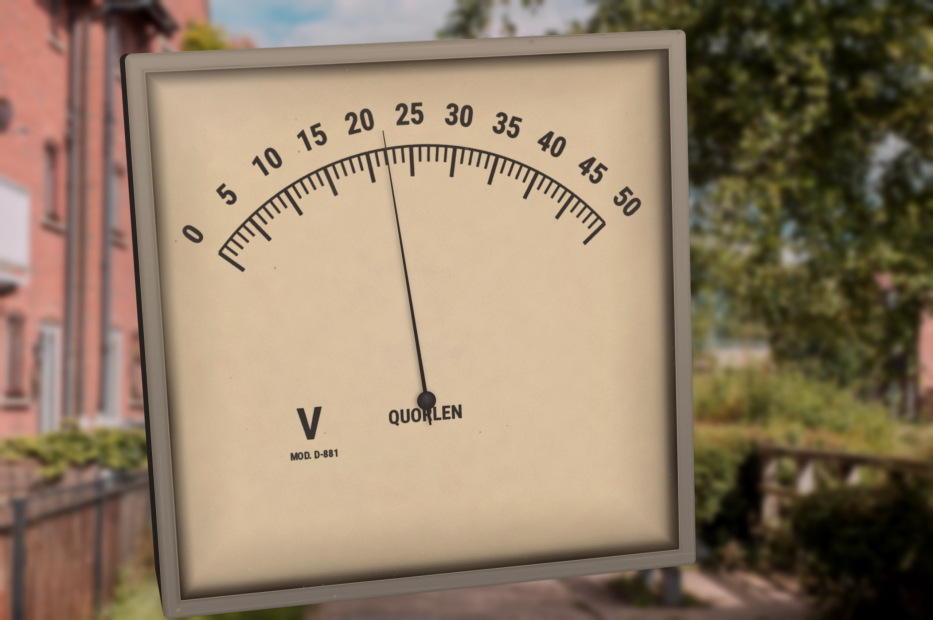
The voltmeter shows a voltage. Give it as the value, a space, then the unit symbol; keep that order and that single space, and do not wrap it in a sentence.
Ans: 22 V
